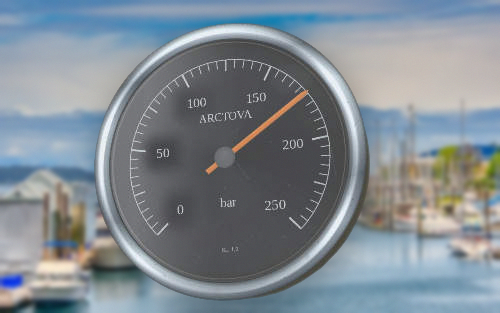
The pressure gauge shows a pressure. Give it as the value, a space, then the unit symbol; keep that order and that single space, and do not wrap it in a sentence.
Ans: 175 bar
